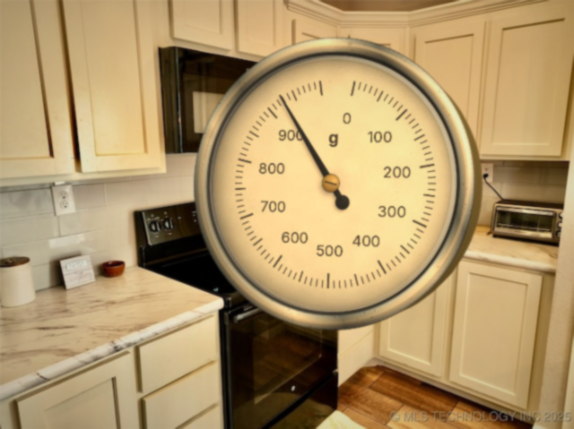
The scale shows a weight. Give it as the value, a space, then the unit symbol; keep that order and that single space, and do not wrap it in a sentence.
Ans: 930 g
